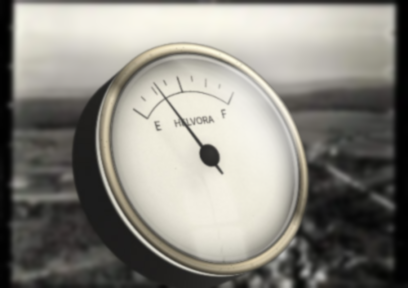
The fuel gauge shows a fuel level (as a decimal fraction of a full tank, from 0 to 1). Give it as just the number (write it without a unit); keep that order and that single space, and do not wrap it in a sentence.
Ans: 0.25
